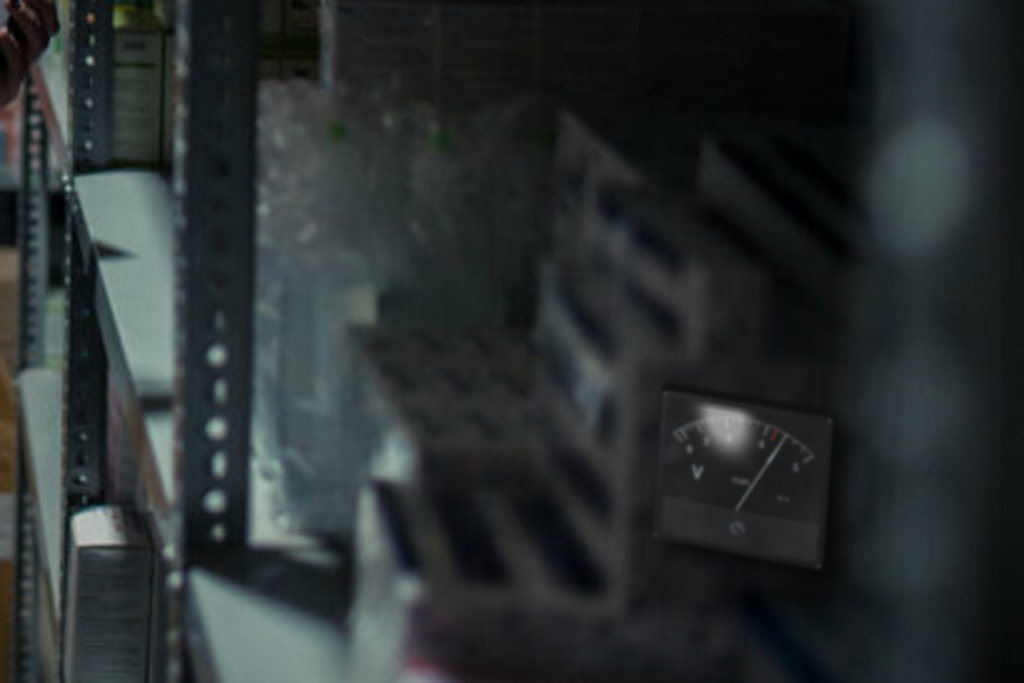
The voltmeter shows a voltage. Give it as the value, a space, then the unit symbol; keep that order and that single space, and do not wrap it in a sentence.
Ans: 4.4 V
